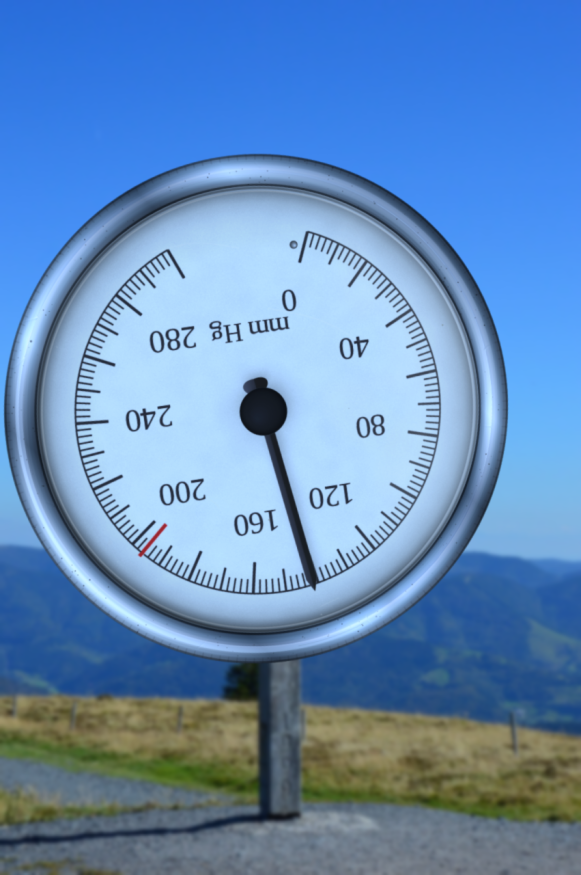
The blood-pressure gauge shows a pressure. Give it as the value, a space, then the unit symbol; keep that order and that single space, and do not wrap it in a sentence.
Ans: 142 mmHg
